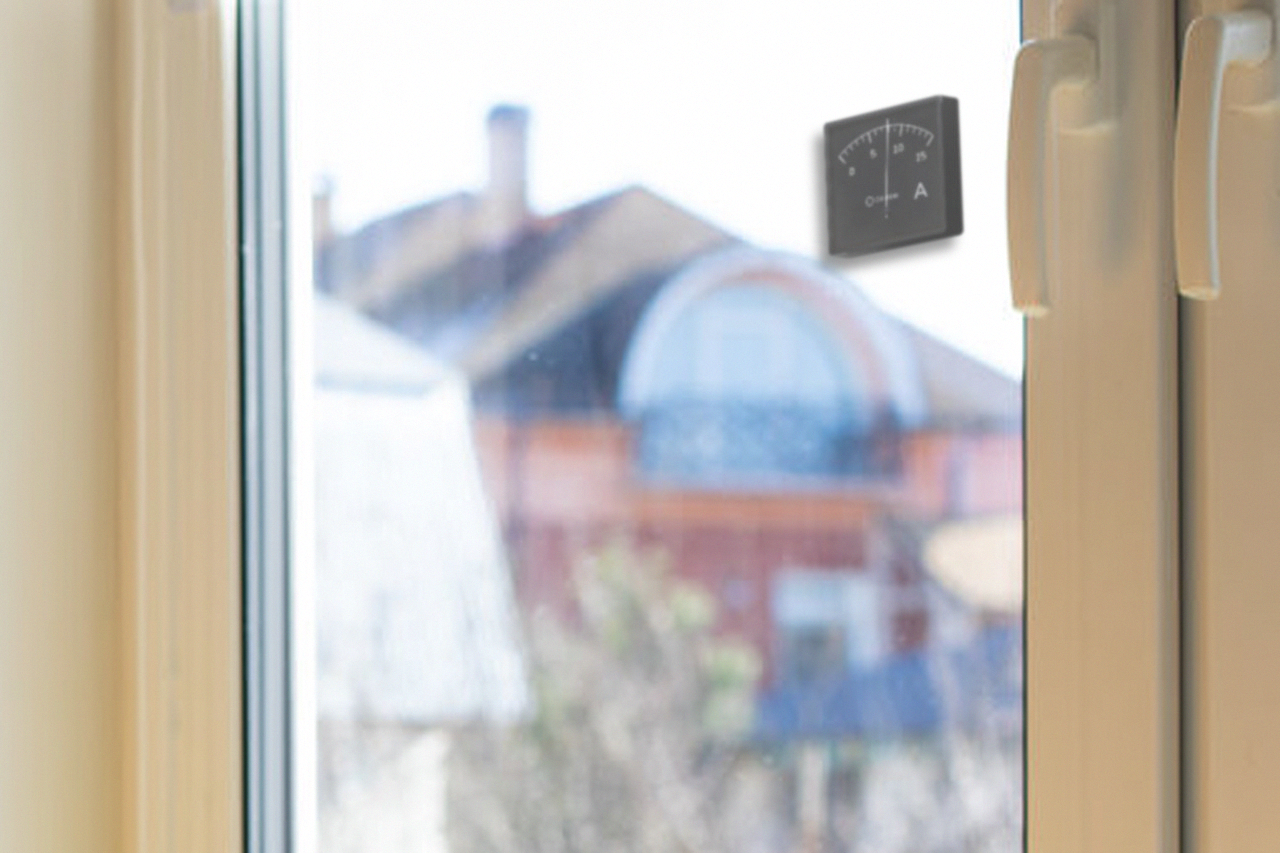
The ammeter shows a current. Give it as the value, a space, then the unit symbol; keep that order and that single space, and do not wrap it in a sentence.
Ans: 8 A
